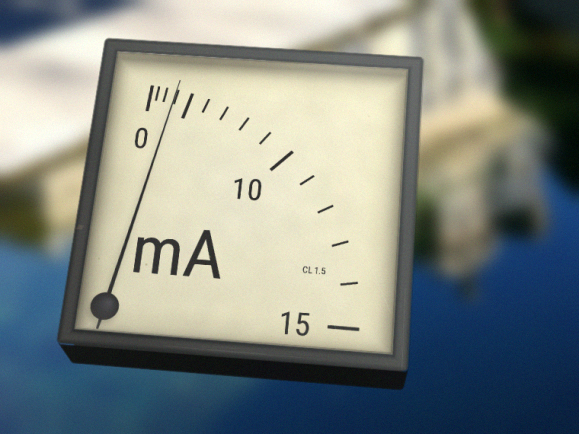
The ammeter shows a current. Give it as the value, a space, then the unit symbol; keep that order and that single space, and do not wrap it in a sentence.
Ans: 4 mA
